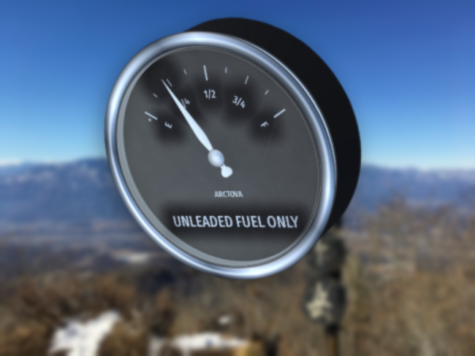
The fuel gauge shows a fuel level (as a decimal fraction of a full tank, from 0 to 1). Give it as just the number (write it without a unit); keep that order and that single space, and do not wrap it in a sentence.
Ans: 0.25
